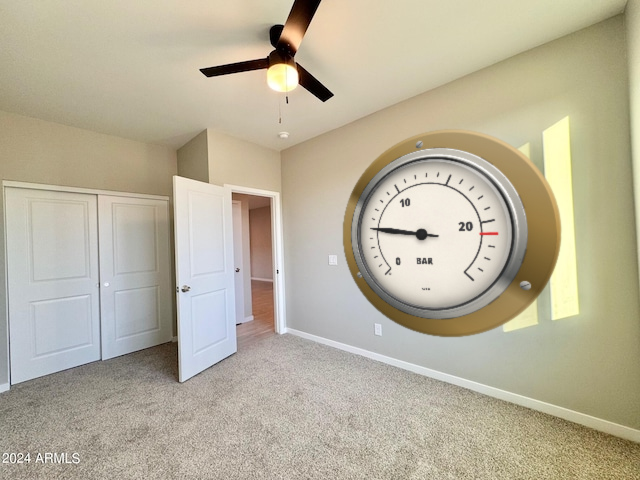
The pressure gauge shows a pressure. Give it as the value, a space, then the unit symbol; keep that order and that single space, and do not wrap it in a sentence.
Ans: 5 bar
